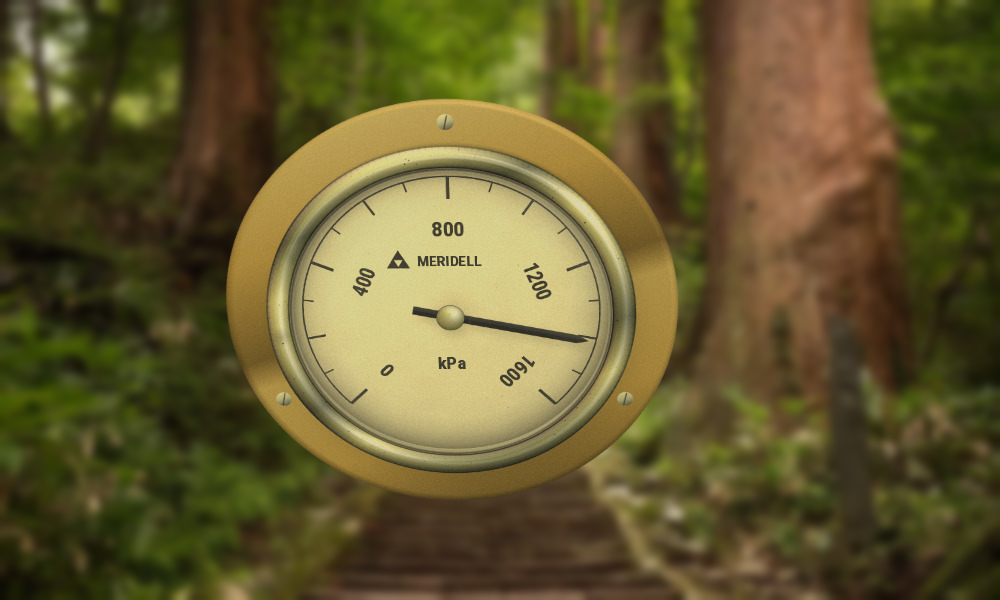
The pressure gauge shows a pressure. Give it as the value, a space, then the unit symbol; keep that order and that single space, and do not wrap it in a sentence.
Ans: 1400 kPa
